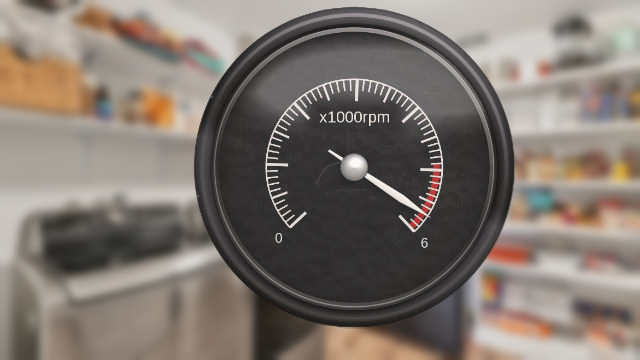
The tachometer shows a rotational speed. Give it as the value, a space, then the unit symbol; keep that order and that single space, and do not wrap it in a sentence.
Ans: 5700 rpm
